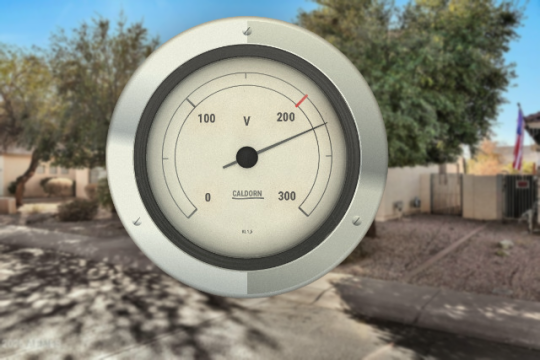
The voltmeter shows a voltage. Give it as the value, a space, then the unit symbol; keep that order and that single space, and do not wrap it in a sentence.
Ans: 225 V
